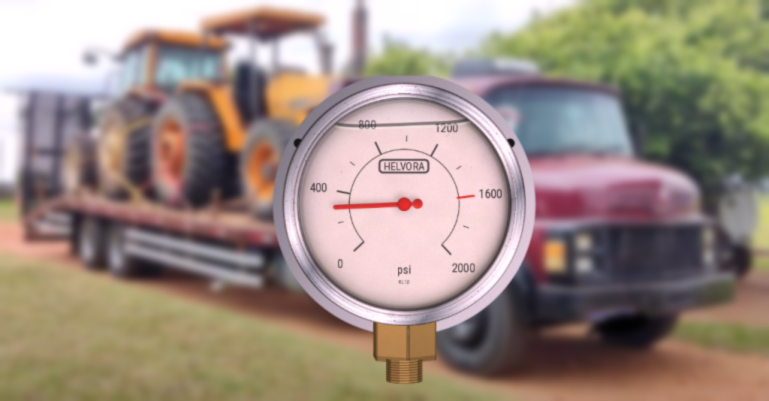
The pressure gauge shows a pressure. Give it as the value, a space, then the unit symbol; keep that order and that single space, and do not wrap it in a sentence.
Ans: 300 psi
